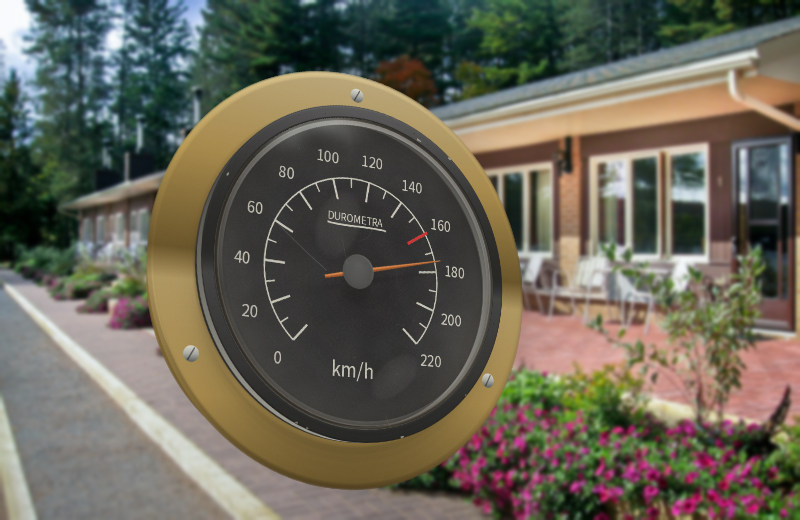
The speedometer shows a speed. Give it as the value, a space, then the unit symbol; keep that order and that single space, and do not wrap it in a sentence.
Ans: 175 km/h
